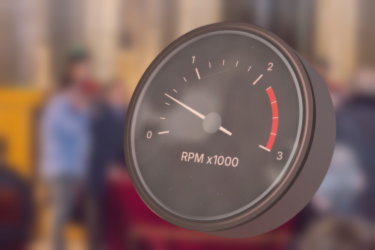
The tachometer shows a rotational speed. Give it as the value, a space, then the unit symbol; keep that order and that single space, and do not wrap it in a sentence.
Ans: 500 rpm
